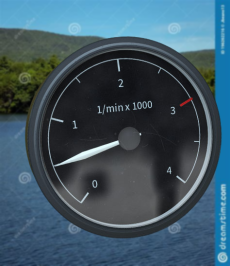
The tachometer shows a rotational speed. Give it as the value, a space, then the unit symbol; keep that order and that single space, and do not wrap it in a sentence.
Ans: 500 rpm
